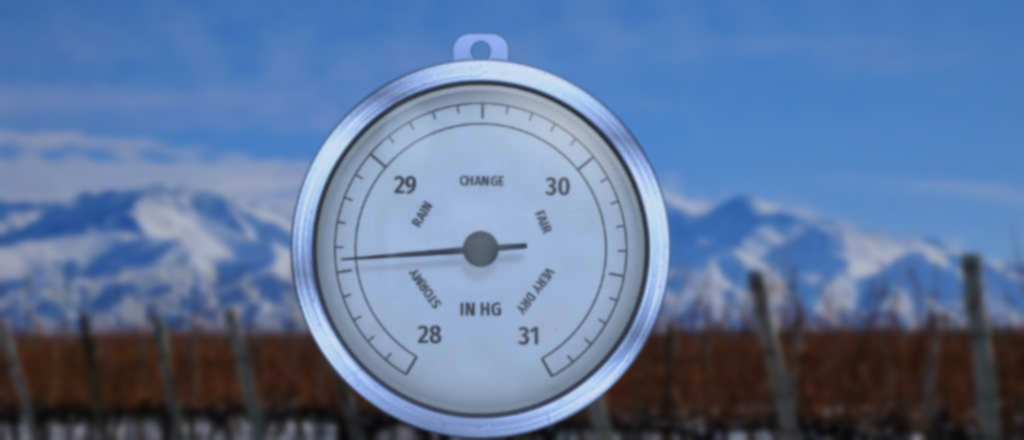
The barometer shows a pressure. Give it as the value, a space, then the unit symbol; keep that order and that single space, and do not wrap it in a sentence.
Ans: 28.55 inHg
